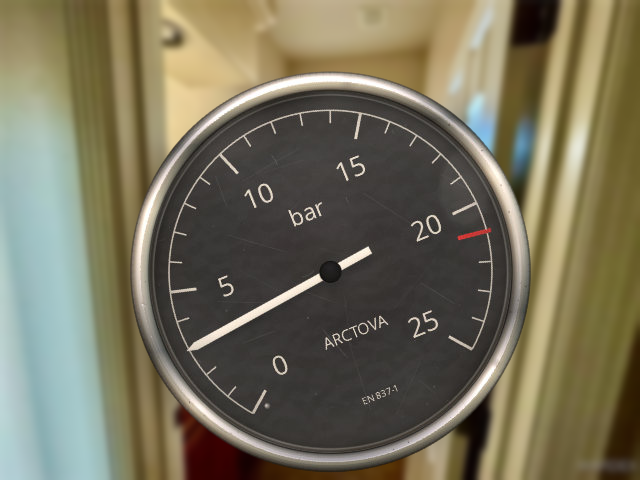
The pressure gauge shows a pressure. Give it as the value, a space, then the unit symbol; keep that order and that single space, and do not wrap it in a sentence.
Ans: 3 bar
